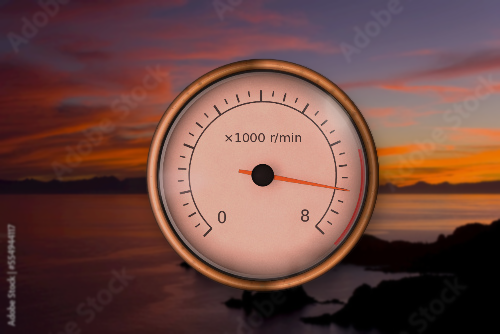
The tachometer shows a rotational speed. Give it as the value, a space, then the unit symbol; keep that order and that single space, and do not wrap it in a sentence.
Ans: 7000 rpm
